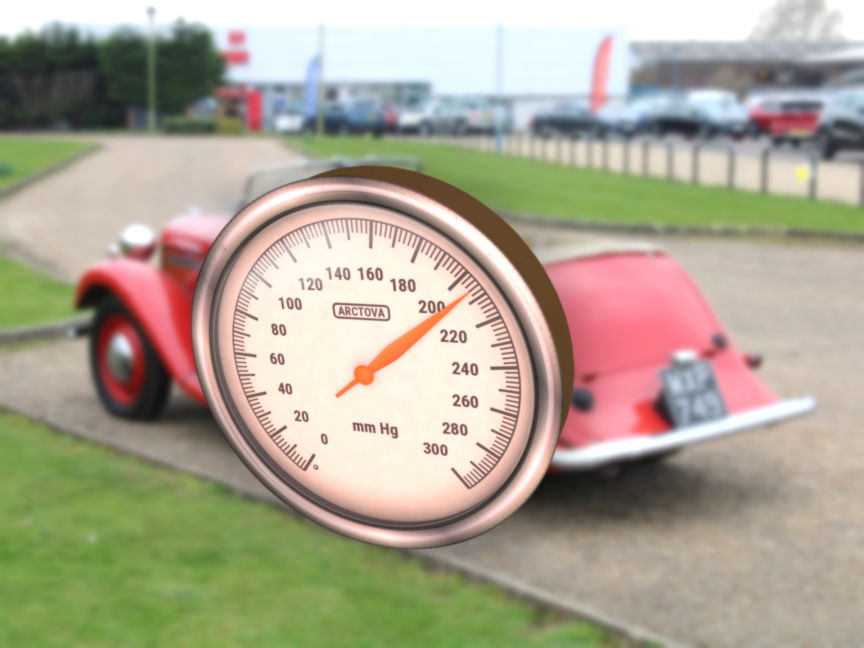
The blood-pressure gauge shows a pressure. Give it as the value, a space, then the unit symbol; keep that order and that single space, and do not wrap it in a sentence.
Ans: 206 mmHg
